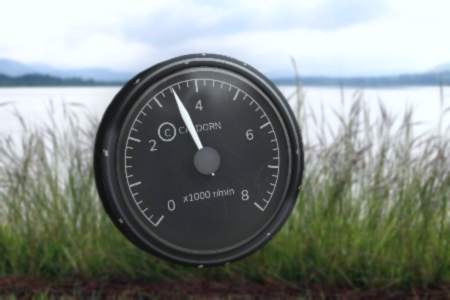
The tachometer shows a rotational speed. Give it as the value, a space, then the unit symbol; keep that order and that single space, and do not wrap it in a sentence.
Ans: 3400 rpm
